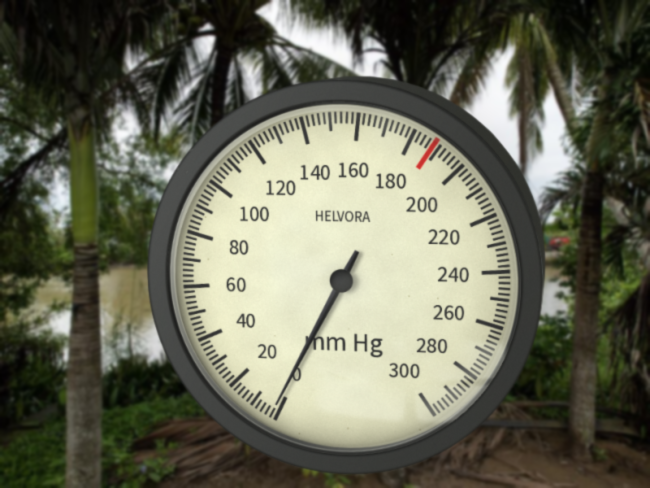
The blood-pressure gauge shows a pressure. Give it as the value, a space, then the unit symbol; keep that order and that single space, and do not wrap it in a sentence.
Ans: 2 mmHg
